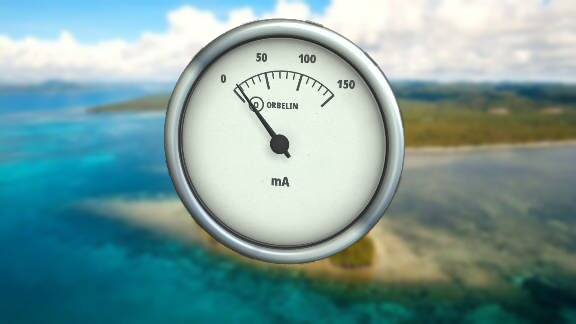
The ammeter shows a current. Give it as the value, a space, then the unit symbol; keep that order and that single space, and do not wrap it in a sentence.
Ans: 10 mA
